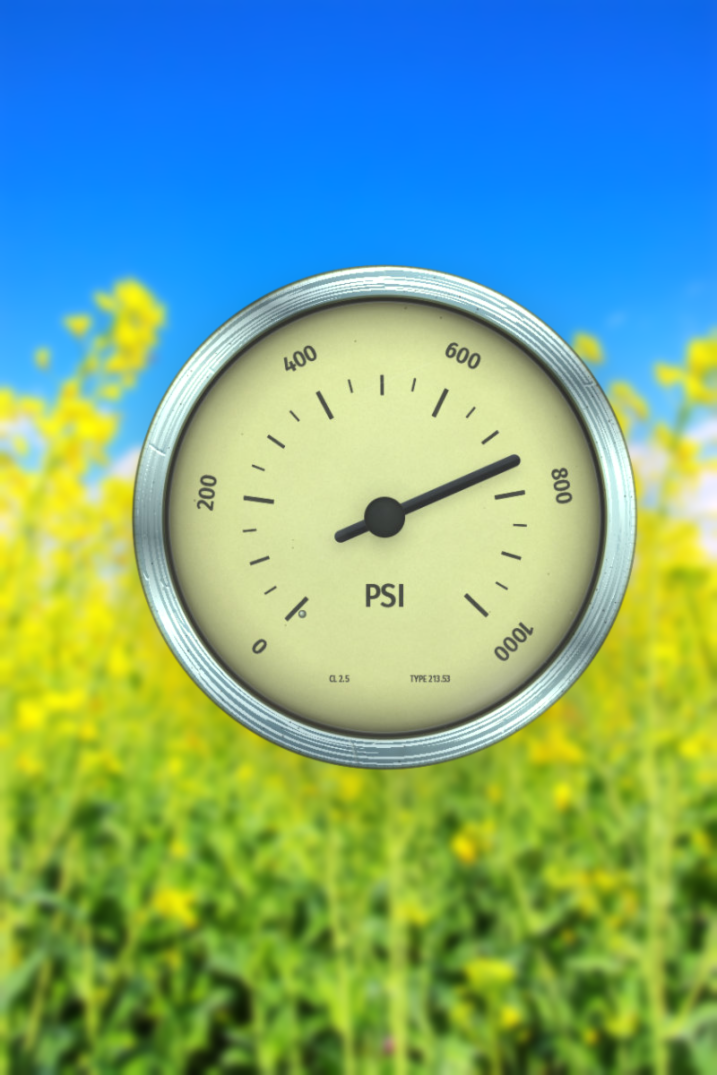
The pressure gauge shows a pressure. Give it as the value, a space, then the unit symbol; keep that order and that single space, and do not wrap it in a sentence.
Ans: 750 psi
